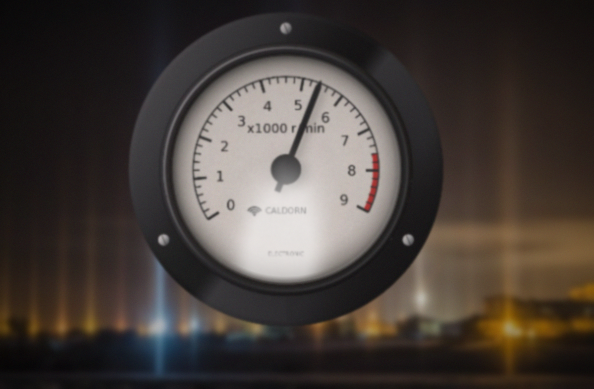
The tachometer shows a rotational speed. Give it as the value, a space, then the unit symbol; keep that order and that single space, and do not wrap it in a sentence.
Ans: 5400 rpm
